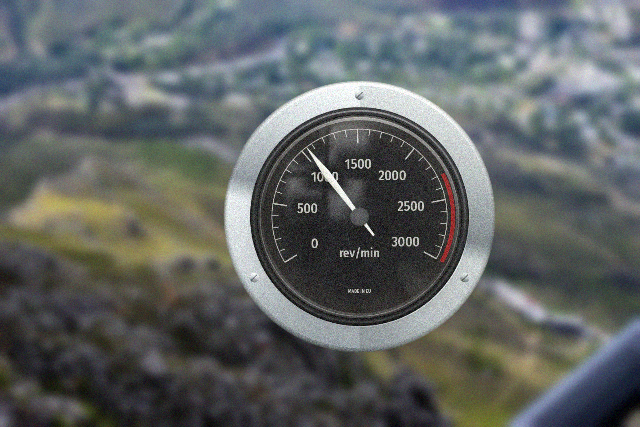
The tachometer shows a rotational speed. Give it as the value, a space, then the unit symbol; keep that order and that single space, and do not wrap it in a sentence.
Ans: 1050 rpm
